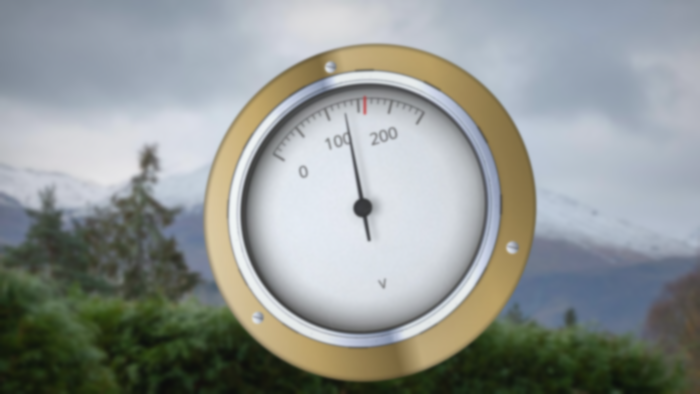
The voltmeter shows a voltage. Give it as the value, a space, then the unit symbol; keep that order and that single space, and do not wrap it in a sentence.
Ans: 130 V
